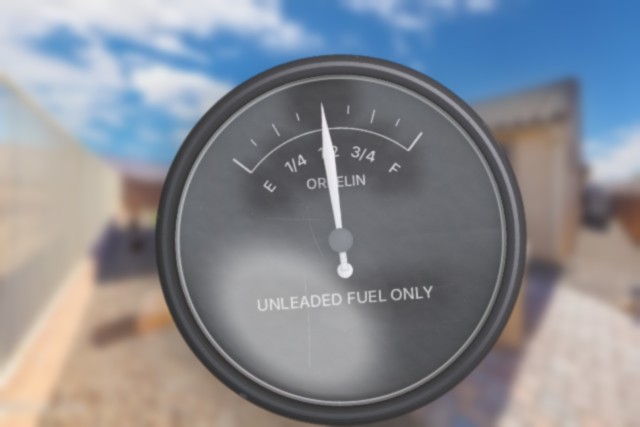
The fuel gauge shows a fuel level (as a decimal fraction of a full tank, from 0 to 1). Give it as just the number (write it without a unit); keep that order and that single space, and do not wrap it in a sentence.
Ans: 0.5
